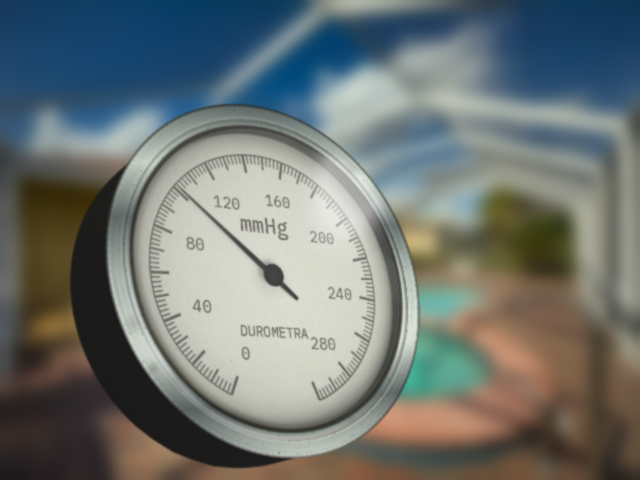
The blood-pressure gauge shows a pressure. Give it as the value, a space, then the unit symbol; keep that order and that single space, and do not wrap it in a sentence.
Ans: 100 mmHg
